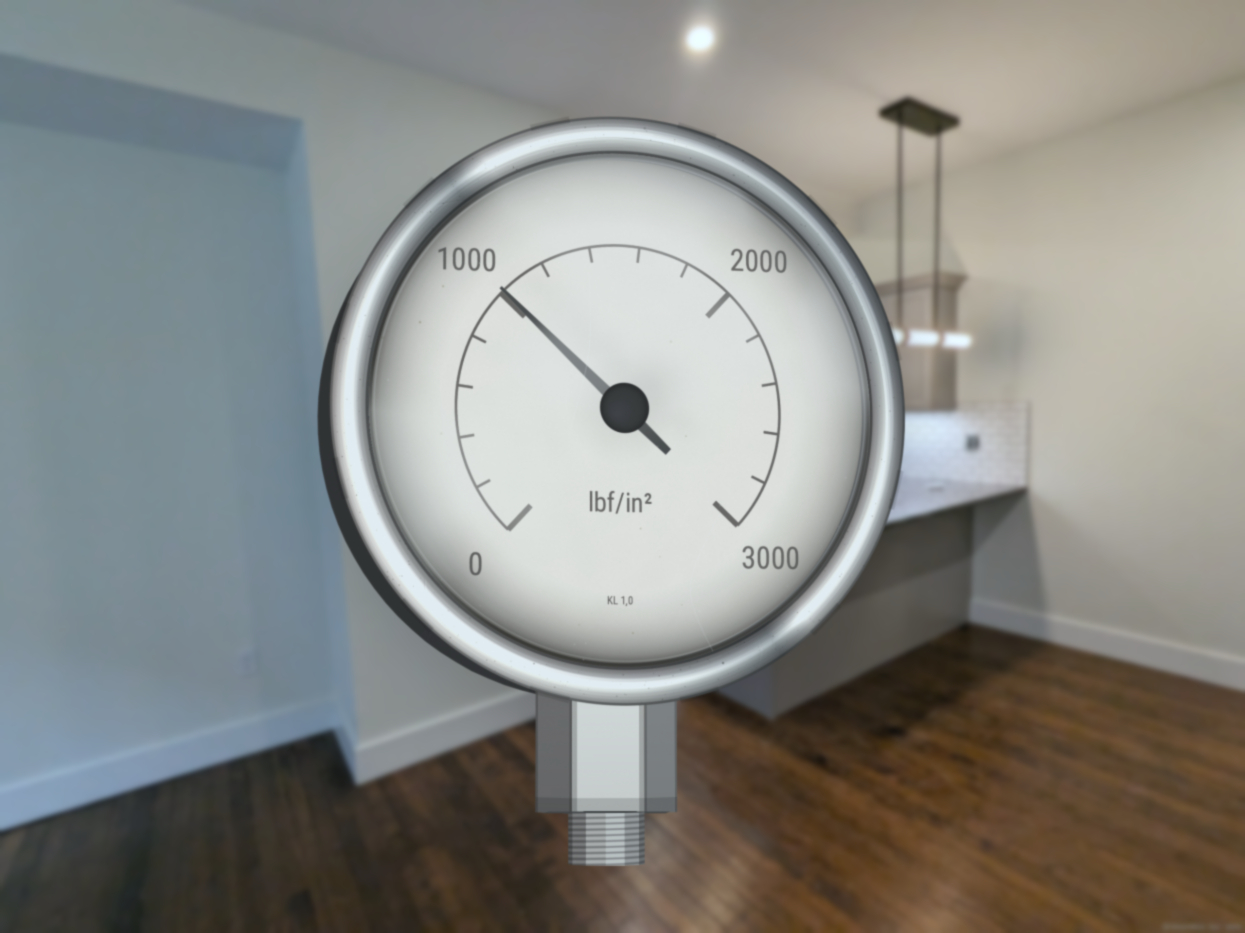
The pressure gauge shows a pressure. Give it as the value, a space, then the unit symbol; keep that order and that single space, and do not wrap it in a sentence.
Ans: 1000 psi
